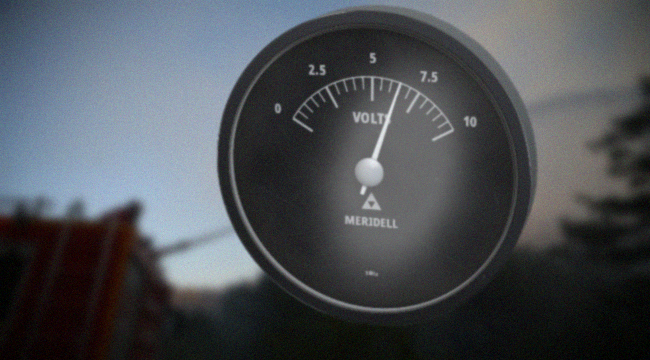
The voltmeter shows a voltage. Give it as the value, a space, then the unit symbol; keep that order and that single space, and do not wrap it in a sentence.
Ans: 6.5 V
